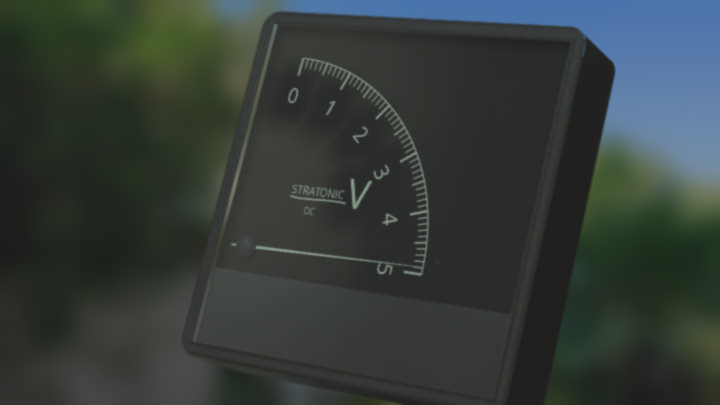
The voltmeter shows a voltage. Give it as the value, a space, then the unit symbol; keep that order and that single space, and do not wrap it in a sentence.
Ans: 4.9 V
